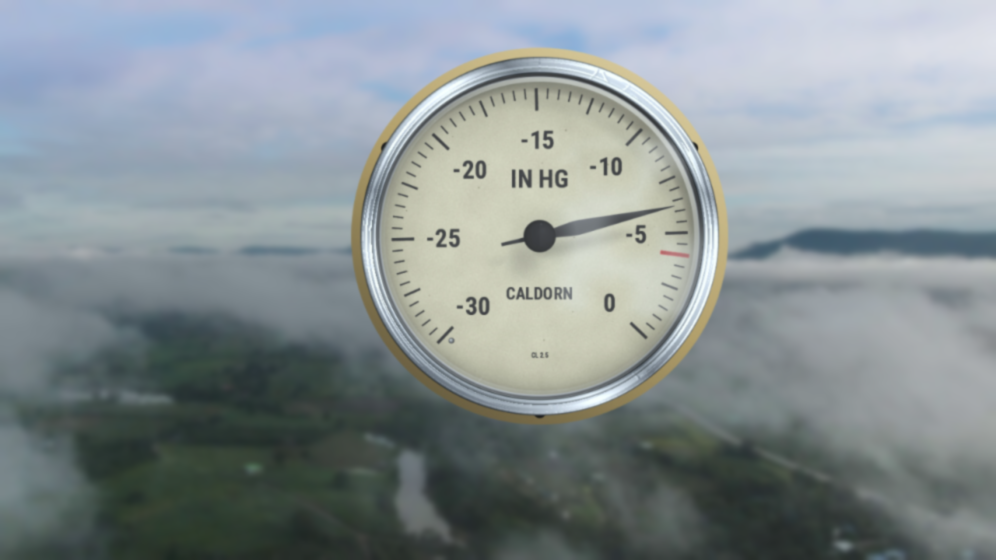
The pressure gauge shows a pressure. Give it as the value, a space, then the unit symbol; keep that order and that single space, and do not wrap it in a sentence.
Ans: -6.25 inHg
